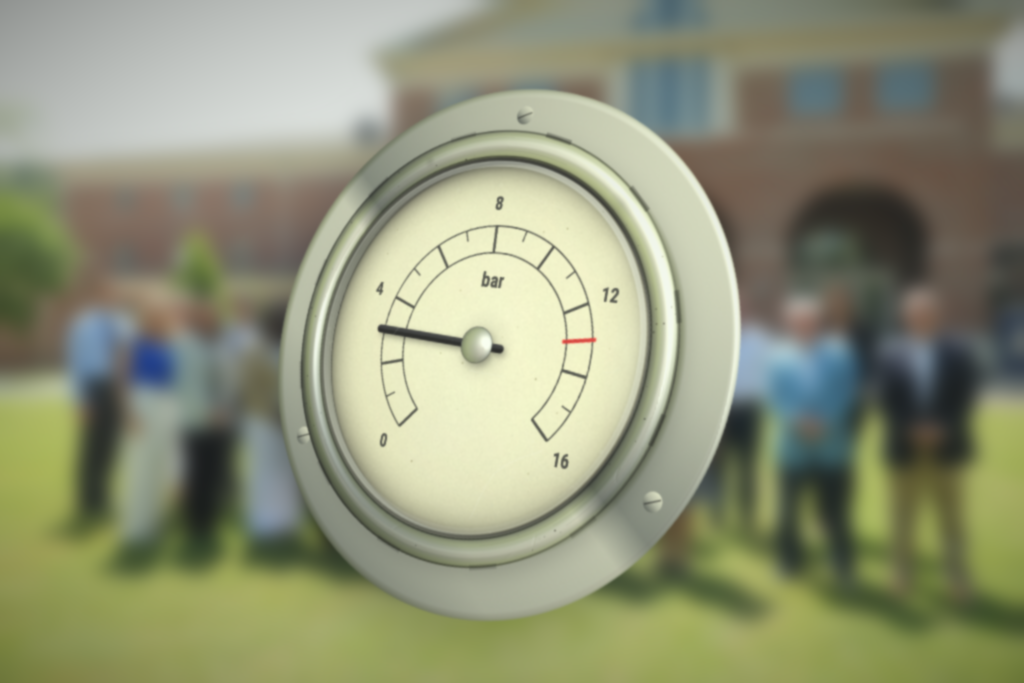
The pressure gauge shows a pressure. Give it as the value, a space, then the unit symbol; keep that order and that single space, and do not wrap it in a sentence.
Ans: 3 bar
